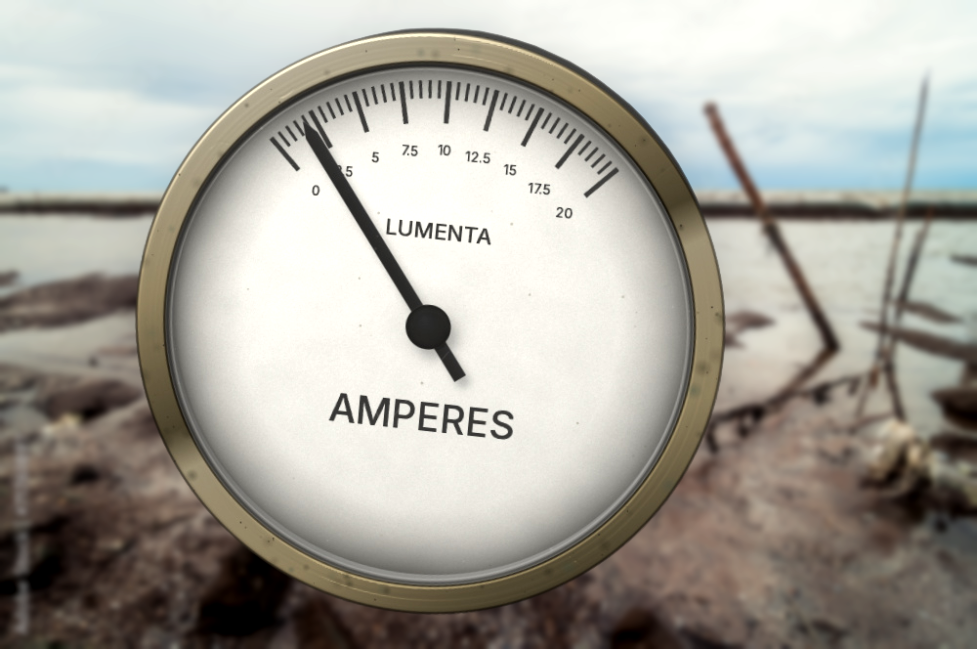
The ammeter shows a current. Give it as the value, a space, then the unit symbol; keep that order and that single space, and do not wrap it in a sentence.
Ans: 2 A
